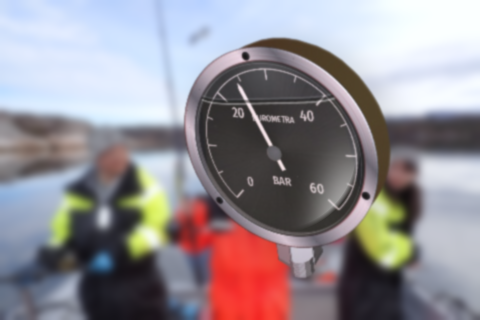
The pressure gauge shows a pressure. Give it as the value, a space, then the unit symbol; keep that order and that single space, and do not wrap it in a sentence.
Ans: 25 bar
